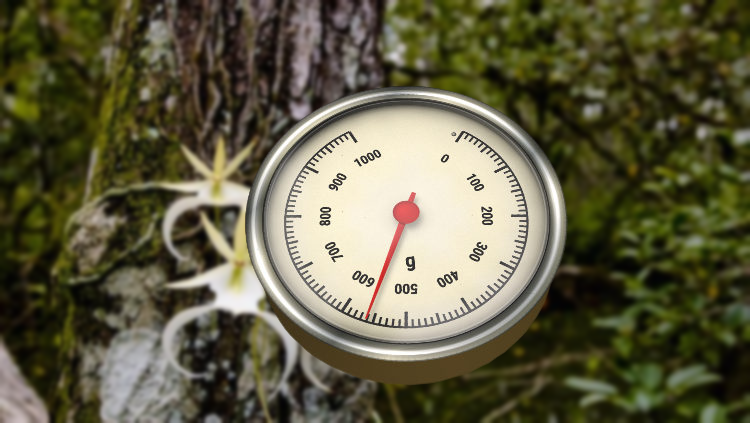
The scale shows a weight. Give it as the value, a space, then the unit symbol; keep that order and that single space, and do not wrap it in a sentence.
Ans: 560 g
